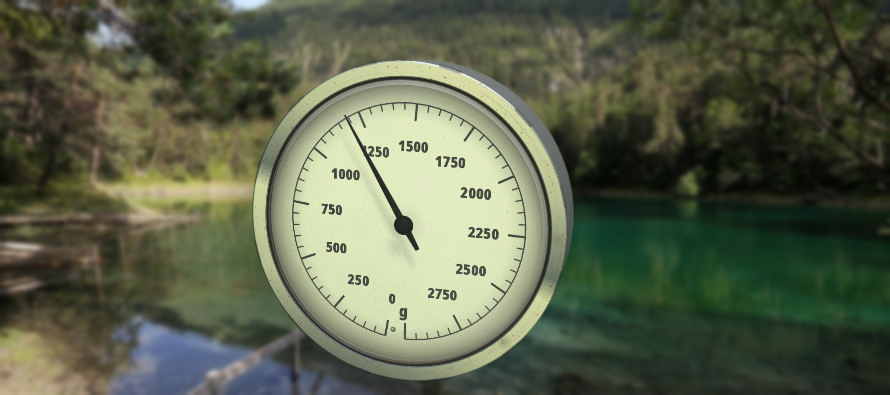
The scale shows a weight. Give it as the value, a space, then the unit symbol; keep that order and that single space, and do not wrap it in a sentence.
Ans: 1200 g
